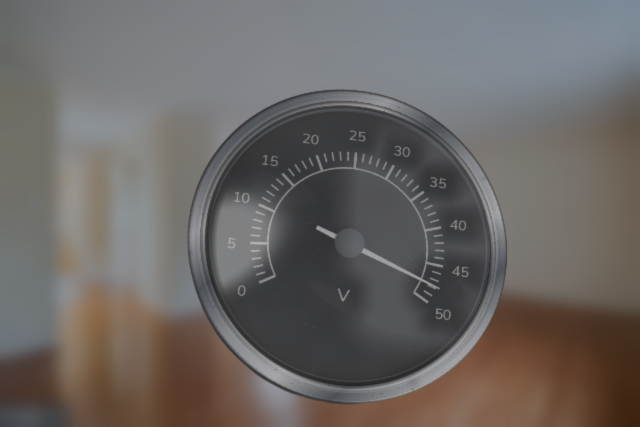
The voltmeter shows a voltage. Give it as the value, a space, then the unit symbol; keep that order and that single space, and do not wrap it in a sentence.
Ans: 48 V
